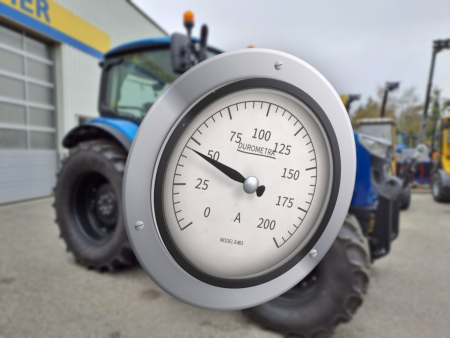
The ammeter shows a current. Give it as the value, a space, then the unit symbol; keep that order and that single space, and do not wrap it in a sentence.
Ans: 45 A
